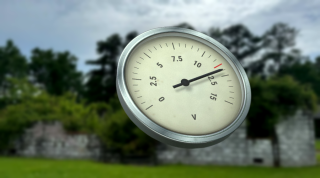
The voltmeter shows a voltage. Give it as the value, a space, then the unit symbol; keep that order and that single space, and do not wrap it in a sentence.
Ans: 12 V
